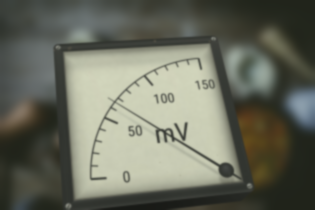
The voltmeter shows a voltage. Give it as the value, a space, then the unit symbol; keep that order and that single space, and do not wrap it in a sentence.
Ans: 65 mV
